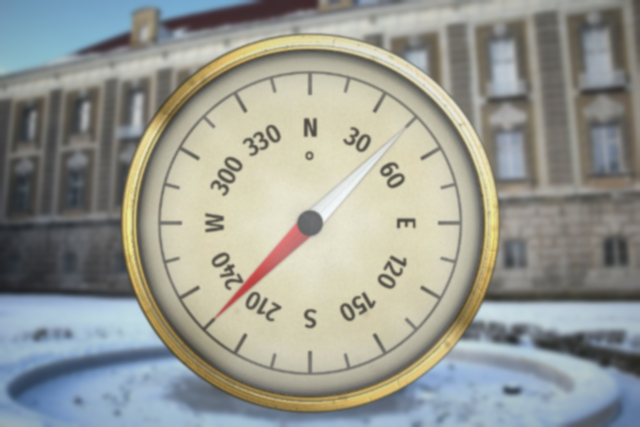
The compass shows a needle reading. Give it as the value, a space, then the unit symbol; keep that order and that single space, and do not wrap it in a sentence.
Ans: 225 °
